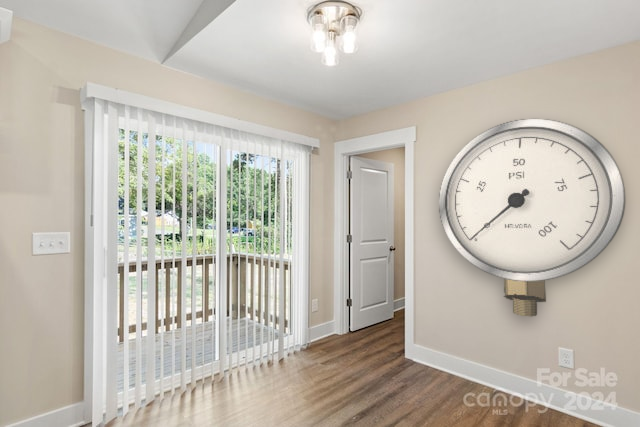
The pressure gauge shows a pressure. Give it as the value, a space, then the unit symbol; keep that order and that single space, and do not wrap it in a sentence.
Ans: 0 psi
